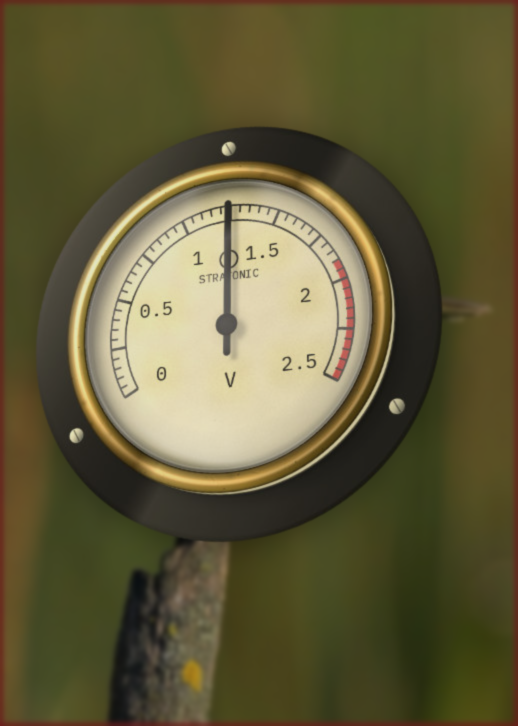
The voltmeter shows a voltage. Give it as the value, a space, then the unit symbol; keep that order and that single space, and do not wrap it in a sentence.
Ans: 1.25 V
